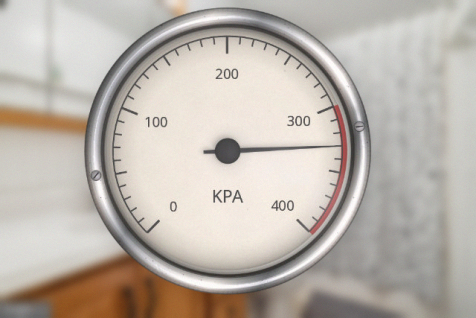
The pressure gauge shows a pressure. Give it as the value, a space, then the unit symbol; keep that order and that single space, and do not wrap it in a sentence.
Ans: 330 kPa
